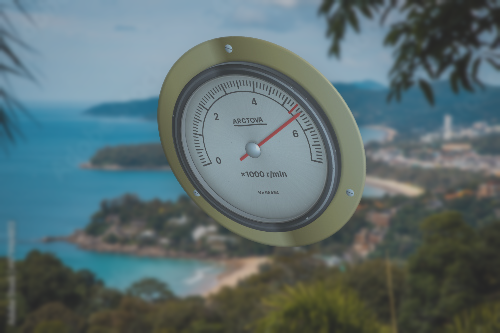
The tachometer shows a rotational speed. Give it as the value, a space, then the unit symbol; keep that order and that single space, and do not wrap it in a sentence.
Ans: 5500 rpm
